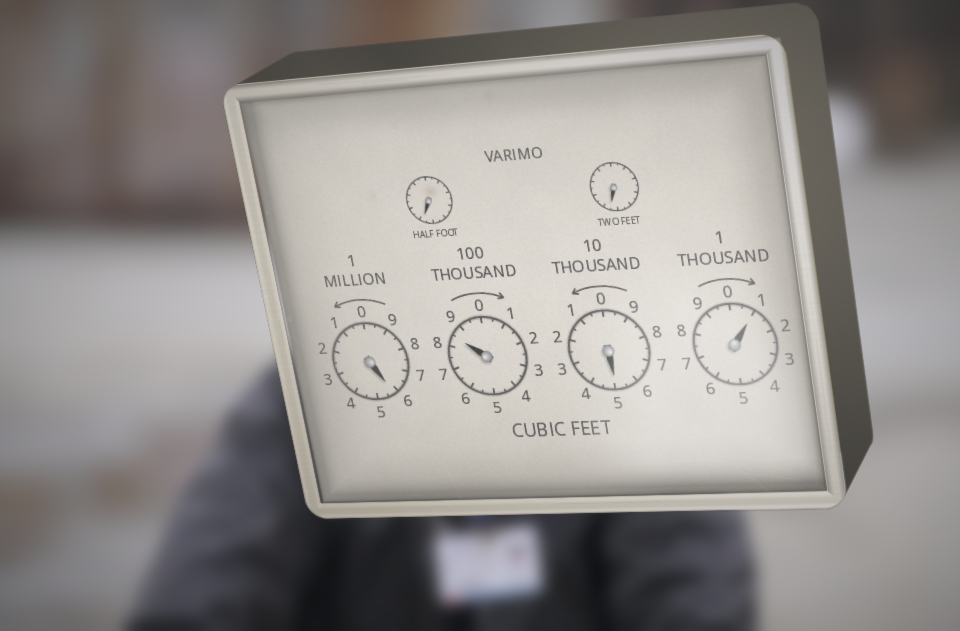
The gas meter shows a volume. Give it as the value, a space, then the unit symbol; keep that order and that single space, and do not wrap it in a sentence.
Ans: 585100 ft³
